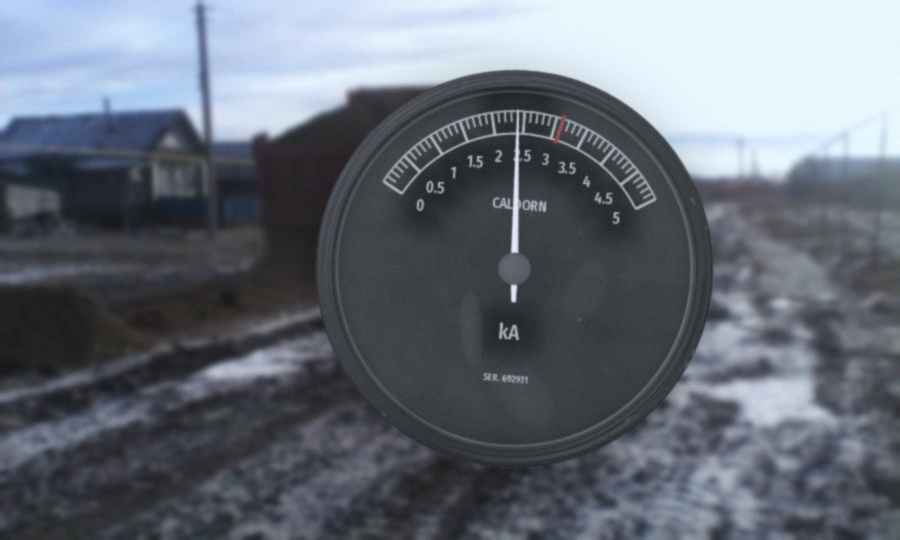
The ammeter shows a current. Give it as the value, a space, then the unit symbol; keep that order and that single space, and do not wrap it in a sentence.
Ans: 2.4 kA
